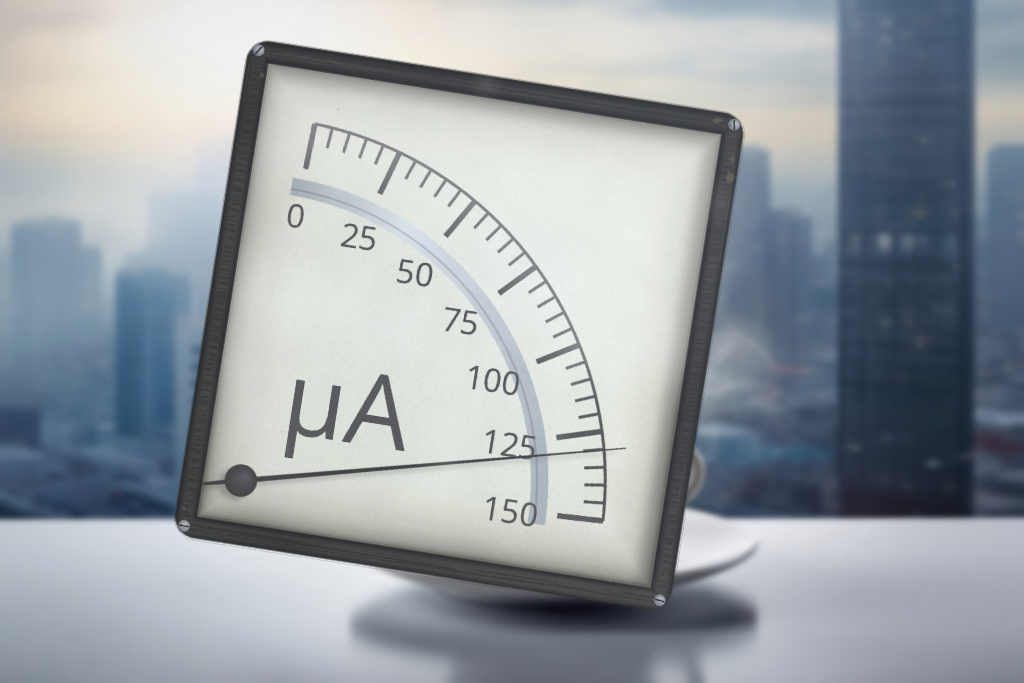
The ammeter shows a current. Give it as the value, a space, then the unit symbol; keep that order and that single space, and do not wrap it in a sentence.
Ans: 130 µA
